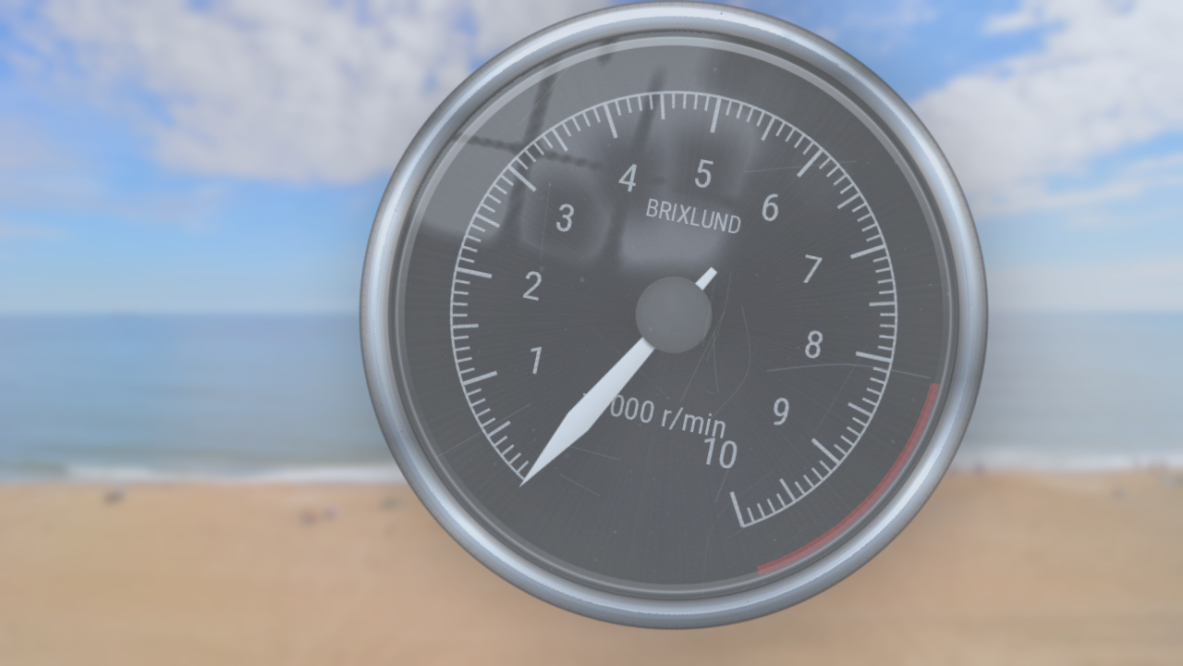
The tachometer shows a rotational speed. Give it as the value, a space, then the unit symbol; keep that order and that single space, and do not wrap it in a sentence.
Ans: 0 rpm
